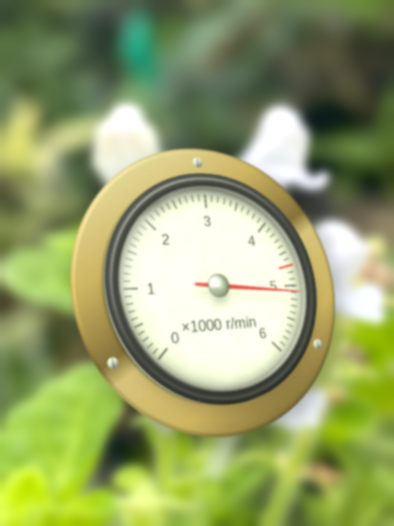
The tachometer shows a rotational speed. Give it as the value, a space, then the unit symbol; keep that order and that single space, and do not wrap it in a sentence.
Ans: 5100 rpm
